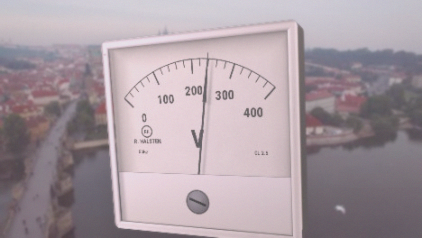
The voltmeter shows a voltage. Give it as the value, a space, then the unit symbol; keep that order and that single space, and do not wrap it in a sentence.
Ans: 240 V
